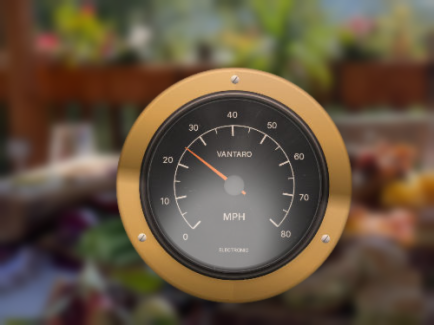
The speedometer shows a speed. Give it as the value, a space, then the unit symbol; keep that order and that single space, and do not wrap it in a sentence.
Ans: 25 mph
